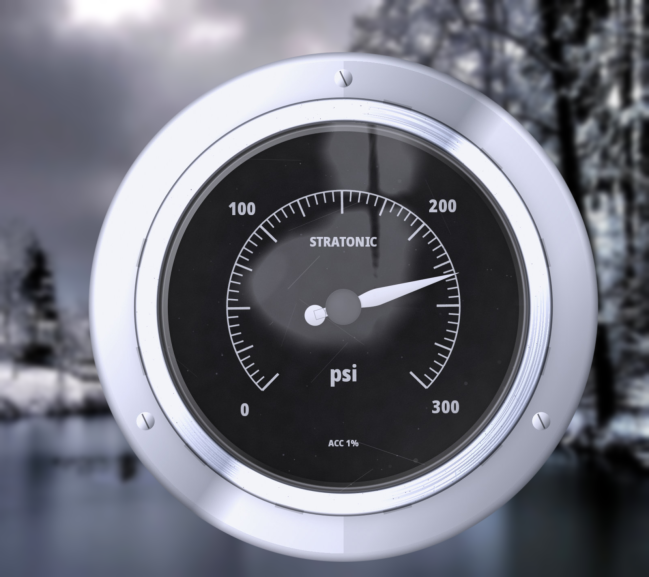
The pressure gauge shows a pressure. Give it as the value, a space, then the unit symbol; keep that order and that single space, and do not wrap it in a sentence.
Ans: 232.5 psi
